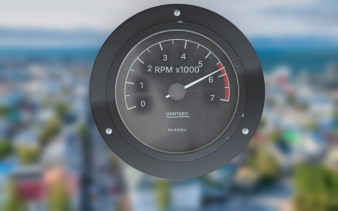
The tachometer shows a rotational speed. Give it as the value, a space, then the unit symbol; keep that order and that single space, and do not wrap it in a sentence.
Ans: 5750 rpm
